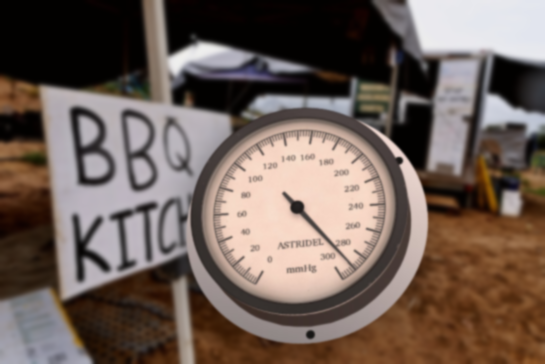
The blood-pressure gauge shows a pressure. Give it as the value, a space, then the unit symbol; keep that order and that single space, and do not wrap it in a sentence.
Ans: 290 mmHg
